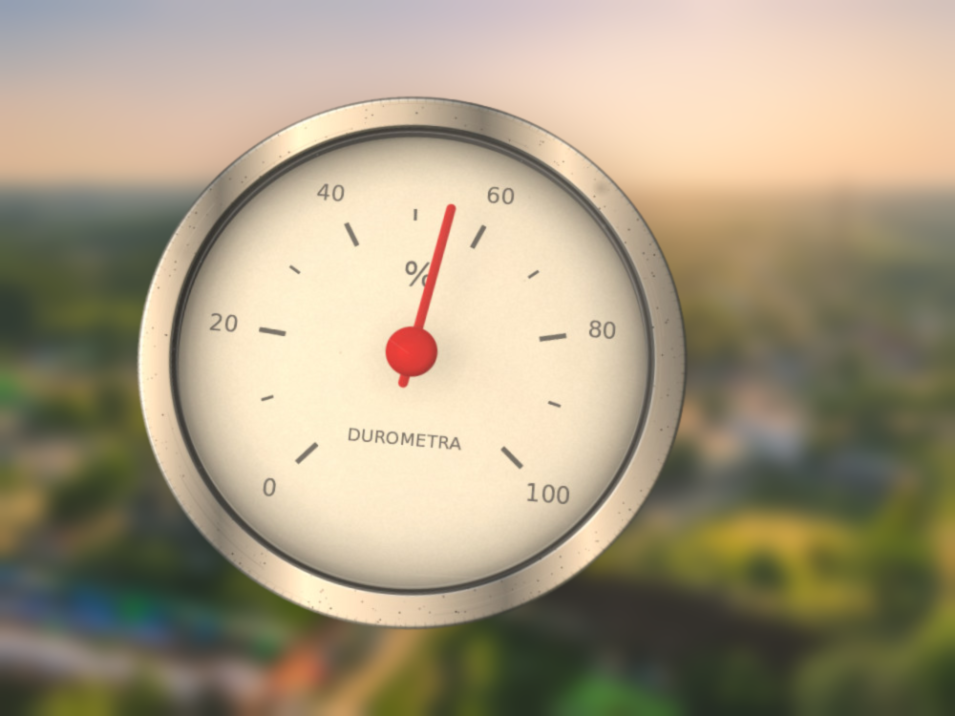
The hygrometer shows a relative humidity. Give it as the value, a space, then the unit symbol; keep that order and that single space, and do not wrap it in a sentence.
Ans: 55 %
